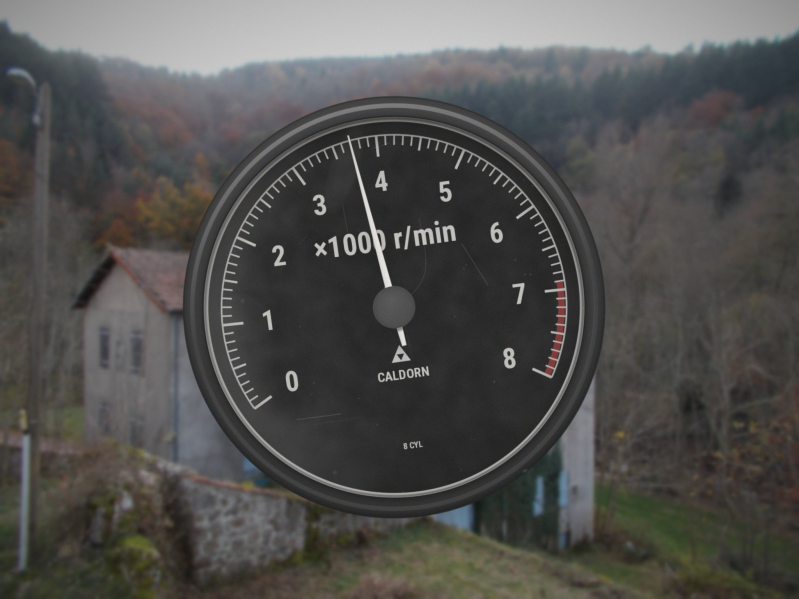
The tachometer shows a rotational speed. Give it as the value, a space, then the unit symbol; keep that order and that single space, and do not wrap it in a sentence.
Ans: 3700 rpm
